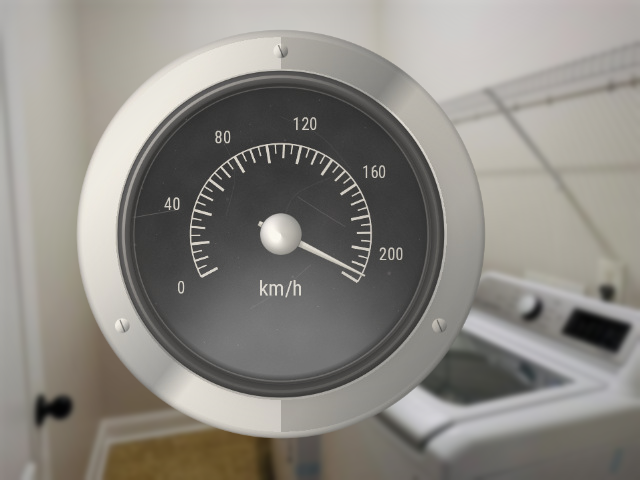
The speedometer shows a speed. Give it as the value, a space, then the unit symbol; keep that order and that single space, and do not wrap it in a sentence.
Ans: 215 km/h
